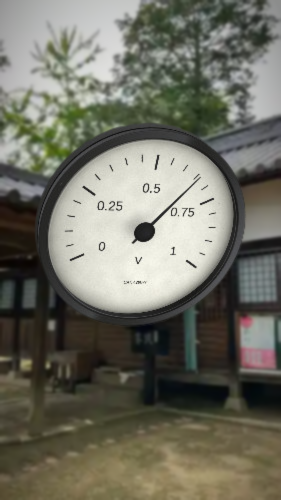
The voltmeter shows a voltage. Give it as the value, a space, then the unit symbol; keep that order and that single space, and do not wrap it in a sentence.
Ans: 0.65 V
